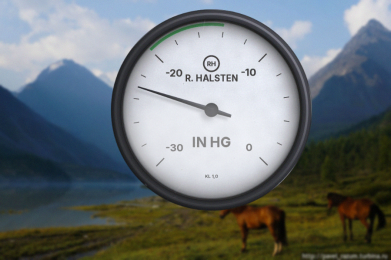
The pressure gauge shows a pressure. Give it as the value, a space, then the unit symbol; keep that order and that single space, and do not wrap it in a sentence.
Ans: -23 inHg
